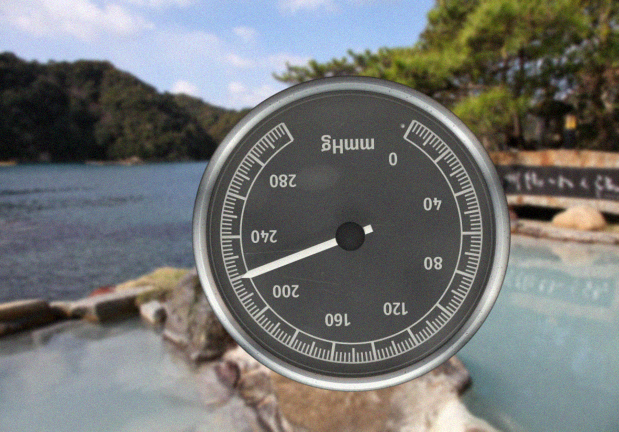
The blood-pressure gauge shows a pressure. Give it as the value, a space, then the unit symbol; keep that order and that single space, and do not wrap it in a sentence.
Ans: 220 mmHg
